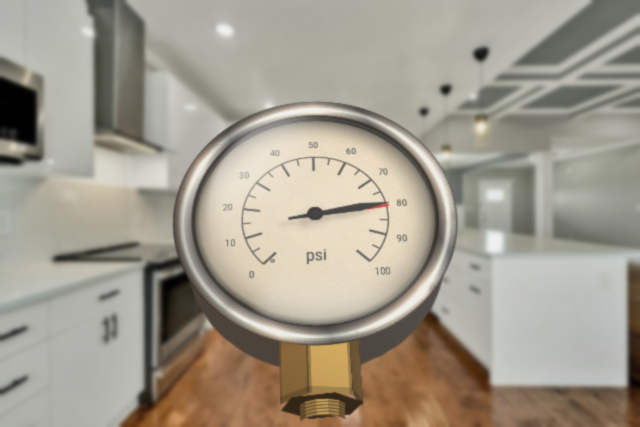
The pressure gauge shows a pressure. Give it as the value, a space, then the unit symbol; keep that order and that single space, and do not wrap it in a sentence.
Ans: 80 psi
